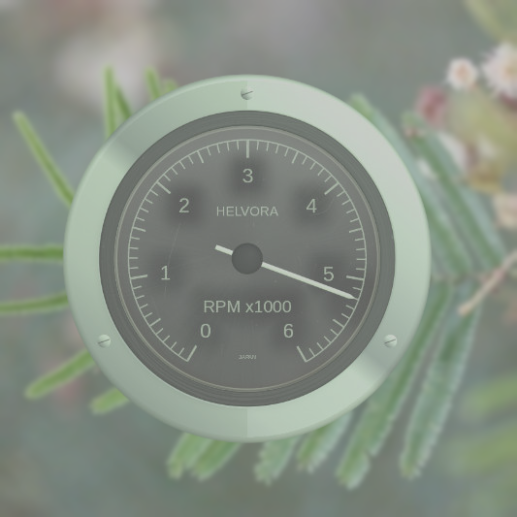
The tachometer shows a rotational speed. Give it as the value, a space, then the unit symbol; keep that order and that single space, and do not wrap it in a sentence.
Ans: 5200 rpm
